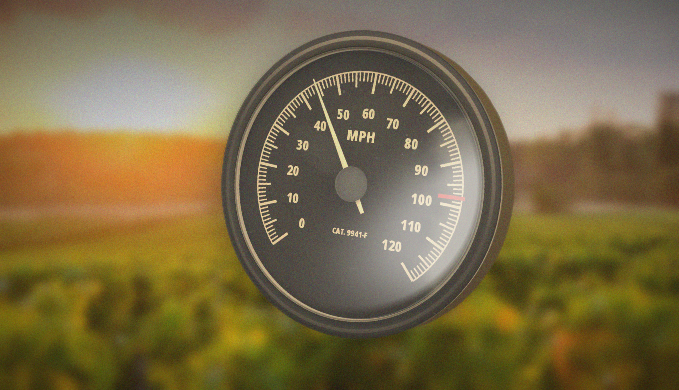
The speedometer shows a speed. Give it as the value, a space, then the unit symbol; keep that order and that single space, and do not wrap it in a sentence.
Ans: 45 mph
